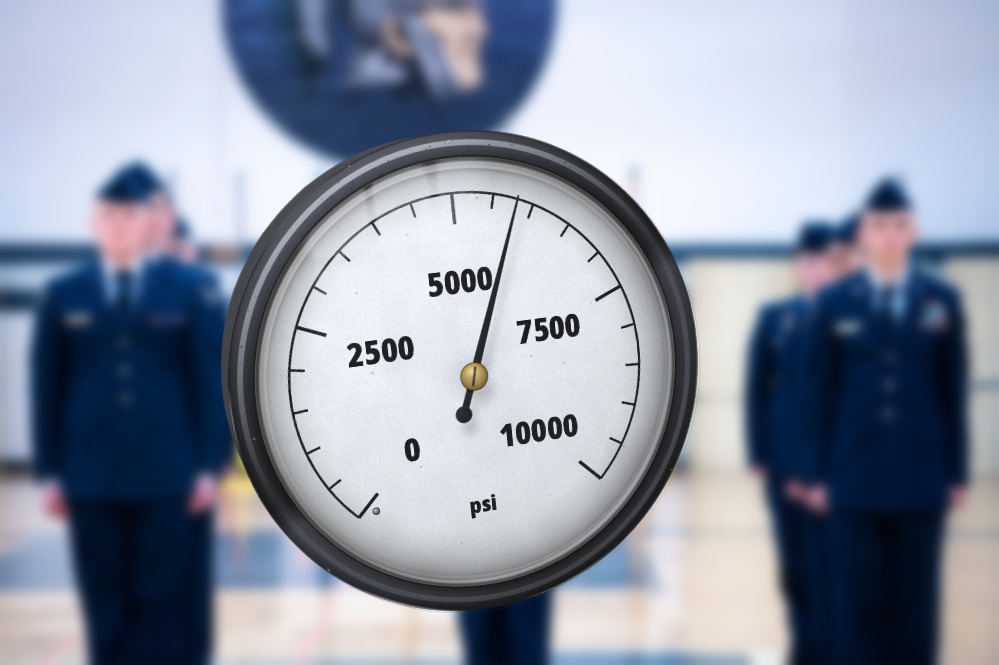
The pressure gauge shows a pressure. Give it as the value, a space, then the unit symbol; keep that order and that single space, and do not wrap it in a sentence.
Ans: 5750 psi
